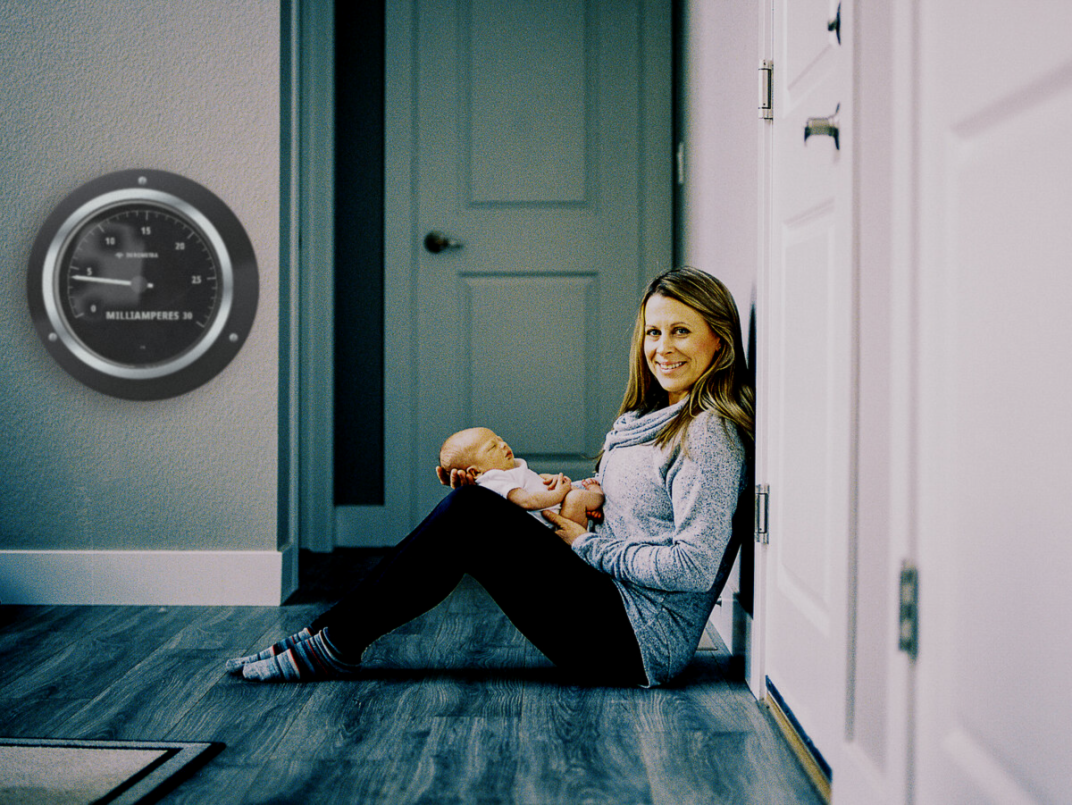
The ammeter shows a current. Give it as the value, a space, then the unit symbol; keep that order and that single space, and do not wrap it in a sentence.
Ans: 4 mA
